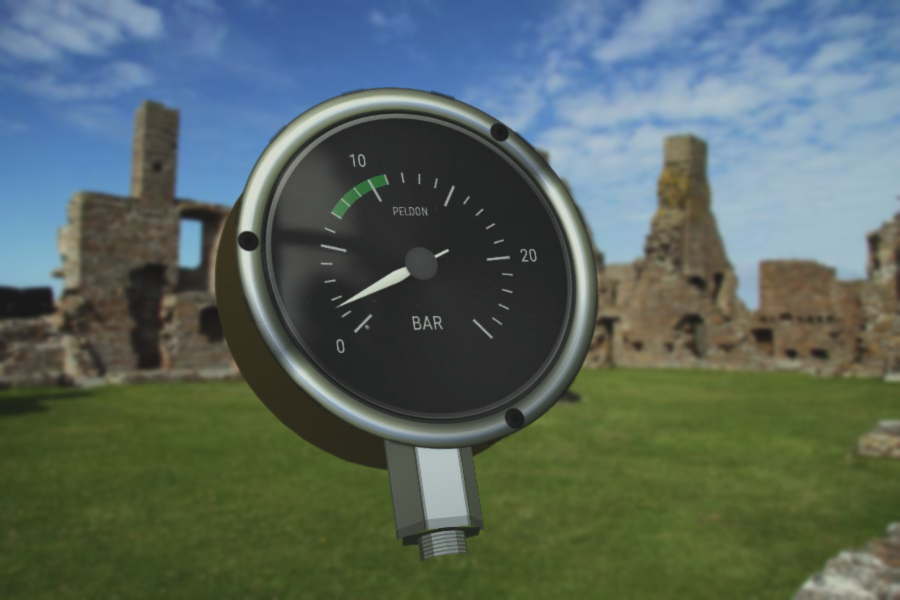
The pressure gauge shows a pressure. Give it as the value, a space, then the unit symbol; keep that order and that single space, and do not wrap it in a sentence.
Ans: 1.5 bar
